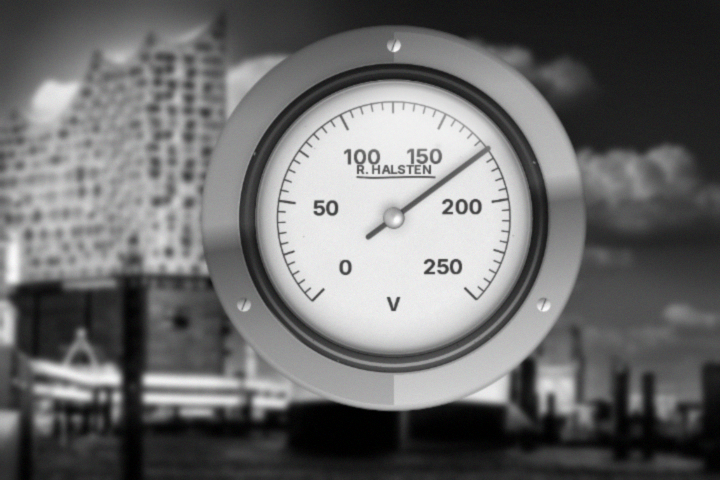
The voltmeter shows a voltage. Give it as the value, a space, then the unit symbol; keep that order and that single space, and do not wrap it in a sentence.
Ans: 175 V
